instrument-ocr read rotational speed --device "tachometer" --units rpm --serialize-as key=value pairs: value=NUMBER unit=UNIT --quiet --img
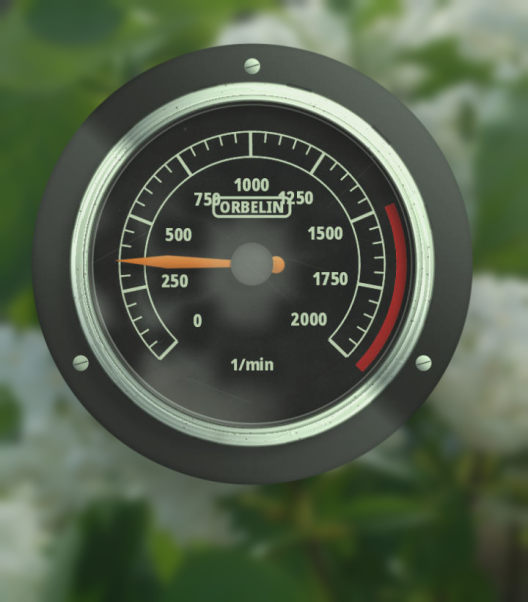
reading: value=350 unit=rpm
